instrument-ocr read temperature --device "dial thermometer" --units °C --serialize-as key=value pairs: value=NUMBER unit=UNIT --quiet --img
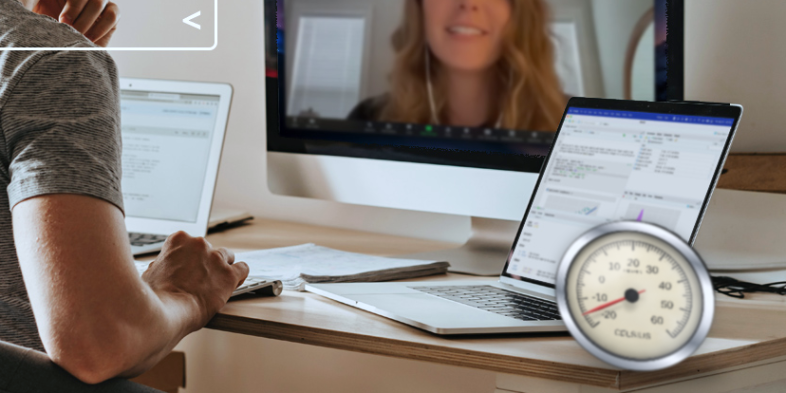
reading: value=-15 unit=°C
